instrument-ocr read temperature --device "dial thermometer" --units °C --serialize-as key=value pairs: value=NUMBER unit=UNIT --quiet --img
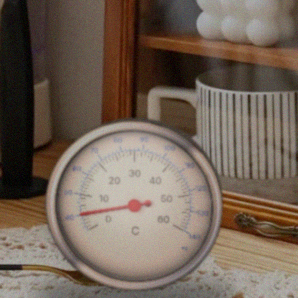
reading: value=5 unit=°C
